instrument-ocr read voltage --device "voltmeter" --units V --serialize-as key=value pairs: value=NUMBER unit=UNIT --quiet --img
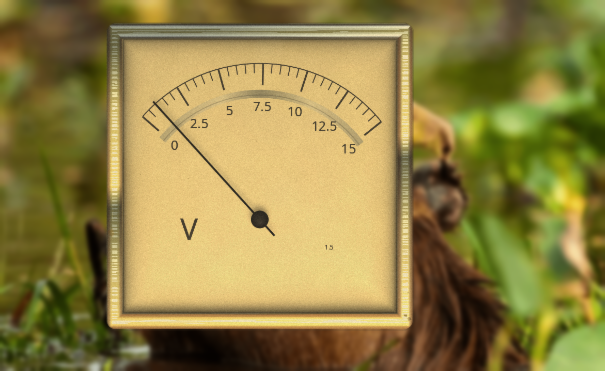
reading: value=1 unit=V
